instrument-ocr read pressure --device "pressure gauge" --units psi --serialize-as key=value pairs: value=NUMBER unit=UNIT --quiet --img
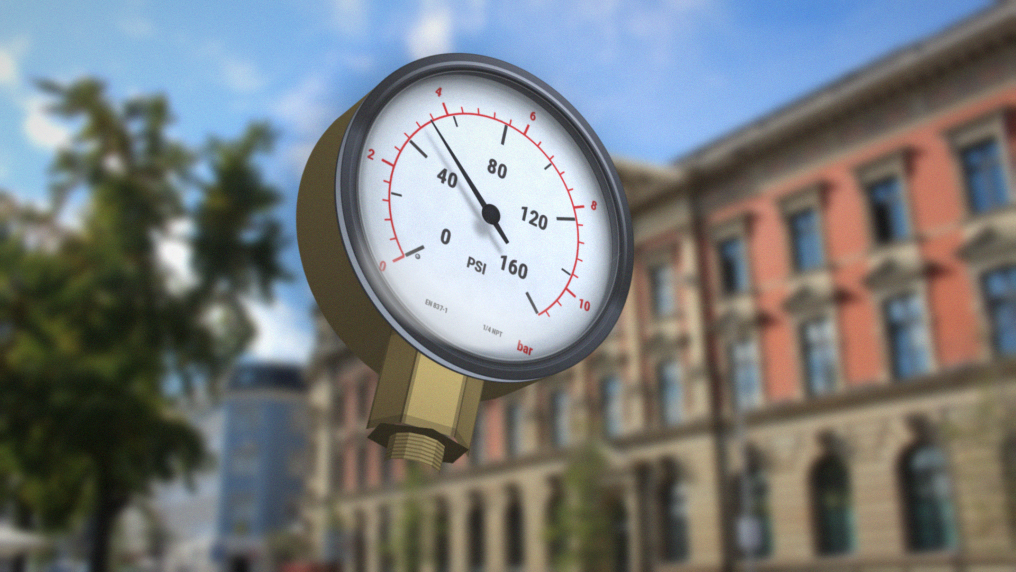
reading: value=50 unit=psi
